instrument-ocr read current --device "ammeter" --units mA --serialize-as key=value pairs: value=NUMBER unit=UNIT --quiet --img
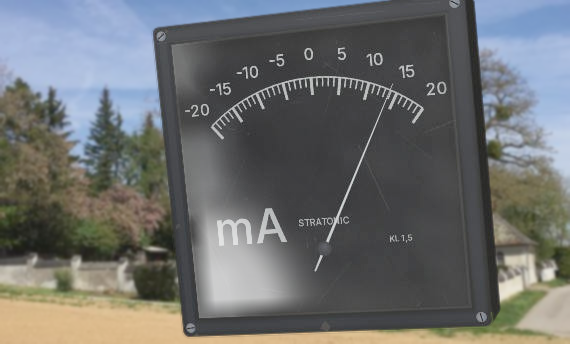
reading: value=14 unit=mA
